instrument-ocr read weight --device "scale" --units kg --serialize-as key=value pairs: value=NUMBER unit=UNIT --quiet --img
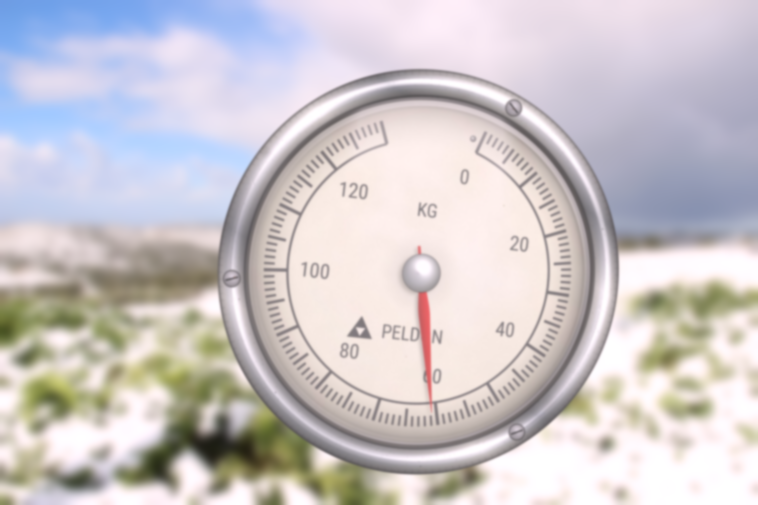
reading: value=61 unit=kg
